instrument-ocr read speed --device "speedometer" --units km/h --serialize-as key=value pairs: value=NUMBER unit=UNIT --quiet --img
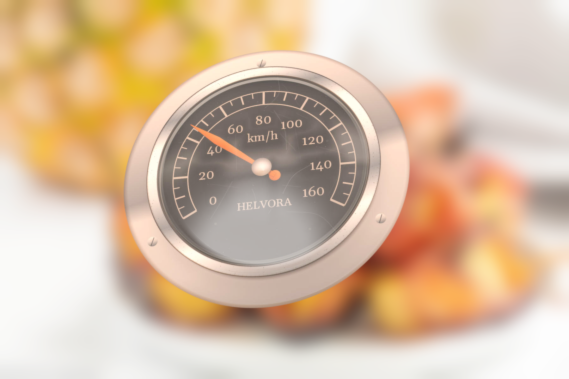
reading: value=45 unit=km/h
